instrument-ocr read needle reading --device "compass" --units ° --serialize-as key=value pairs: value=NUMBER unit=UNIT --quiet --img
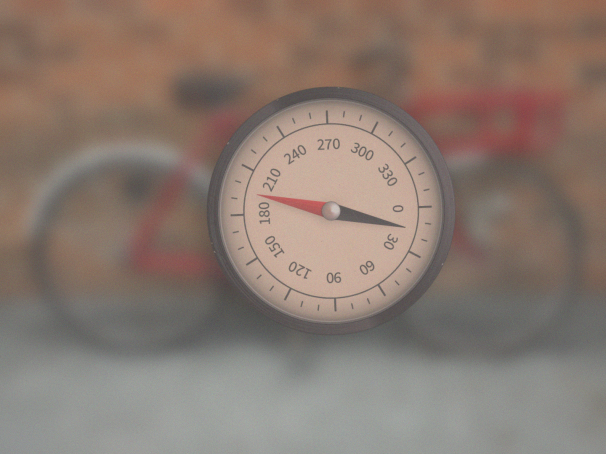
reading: value=195 unit=°
